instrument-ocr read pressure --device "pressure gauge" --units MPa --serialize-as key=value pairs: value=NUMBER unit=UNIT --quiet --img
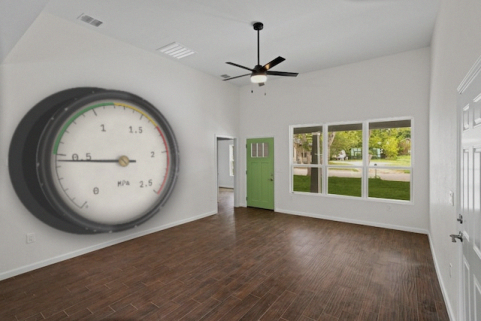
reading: value=0.45 unit=MPa
